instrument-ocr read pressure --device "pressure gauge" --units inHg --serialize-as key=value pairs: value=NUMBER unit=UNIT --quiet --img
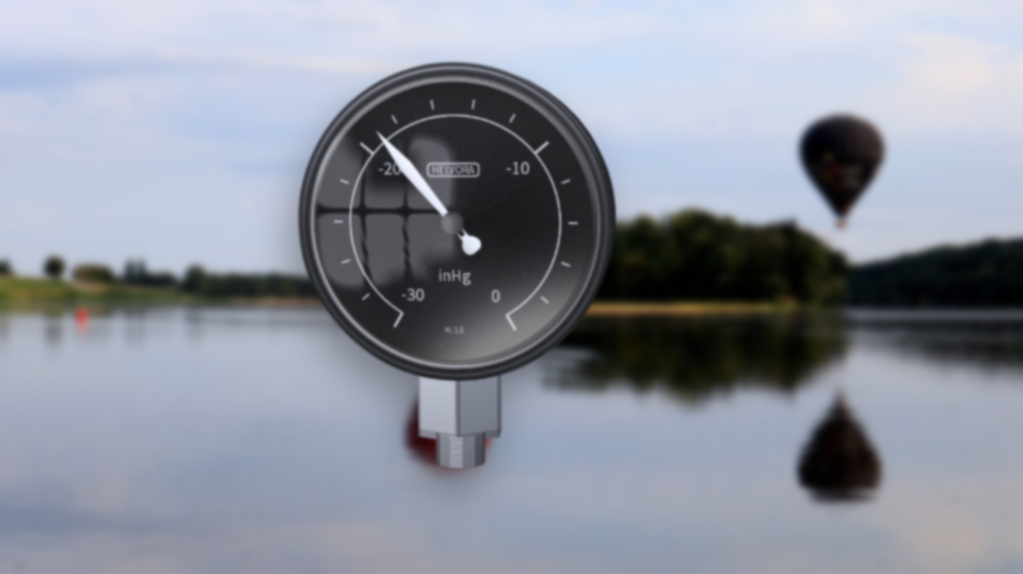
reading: value=-19 unit=inHg
